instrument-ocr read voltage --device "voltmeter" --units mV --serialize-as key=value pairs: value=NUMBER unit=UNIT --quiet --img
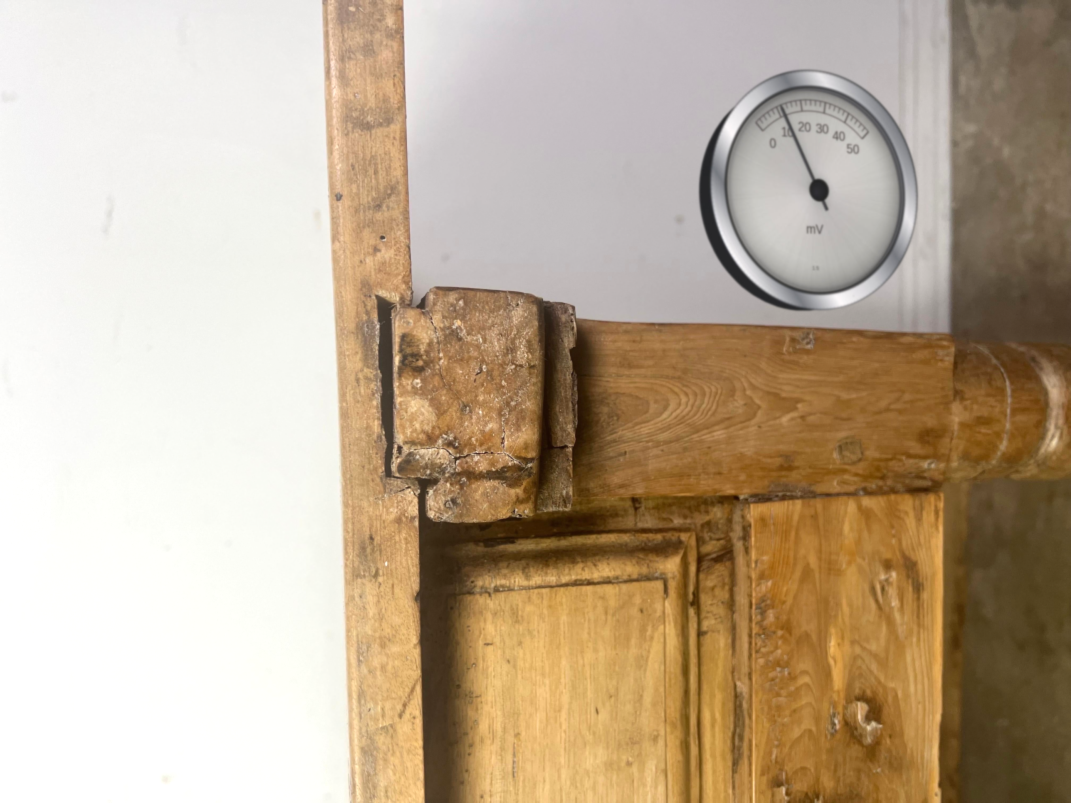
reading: value=10 unit=mV
